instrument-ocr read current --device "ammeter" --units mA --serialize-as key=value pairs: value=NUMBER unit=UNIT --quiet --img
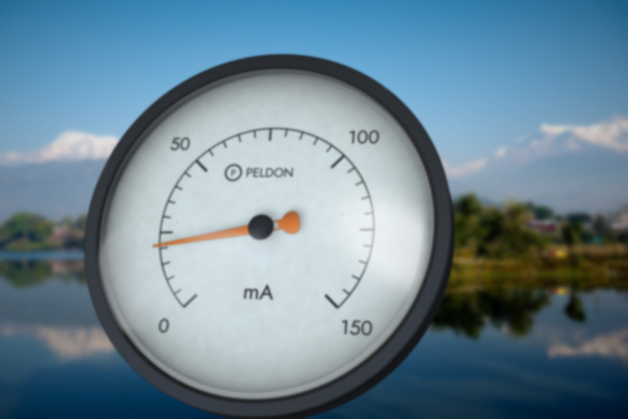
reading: value=20 unit=mA
